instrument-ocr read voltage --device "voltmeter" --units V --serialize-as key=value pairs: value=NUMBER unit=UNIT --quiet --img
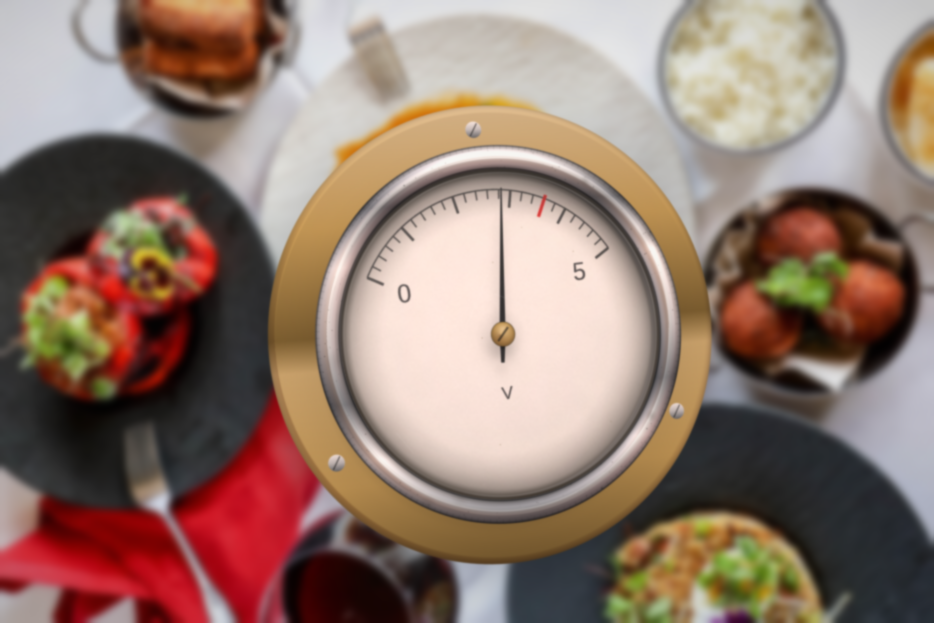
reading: value=2.8 unit=V
